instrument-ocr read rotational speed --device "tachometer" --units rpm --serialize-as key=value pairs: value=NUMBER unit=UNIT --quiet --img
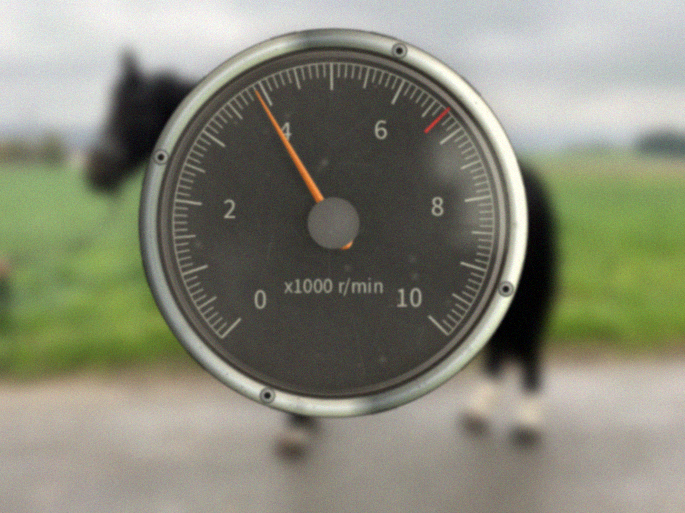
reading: value=3900 unit=rpm
